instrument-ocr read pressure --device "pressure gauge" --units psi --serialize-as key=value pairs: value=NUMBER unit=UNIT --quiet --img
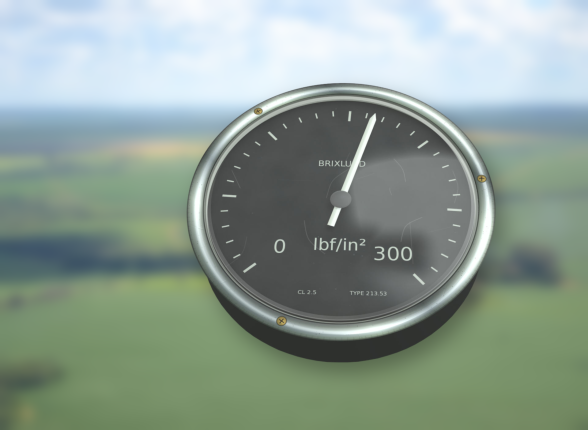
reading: value=165 unit=psi
